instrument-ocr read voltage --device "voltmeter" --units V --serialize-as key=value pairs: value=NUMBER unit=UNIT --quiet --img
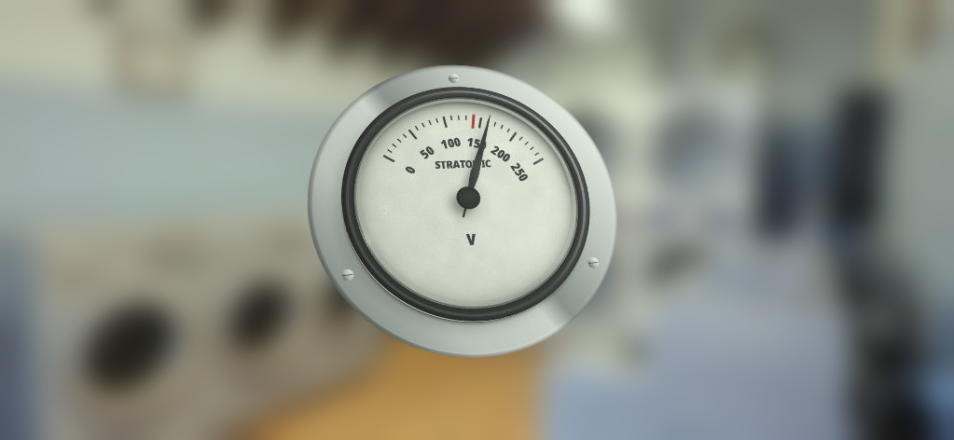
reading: value=160 unit=V
